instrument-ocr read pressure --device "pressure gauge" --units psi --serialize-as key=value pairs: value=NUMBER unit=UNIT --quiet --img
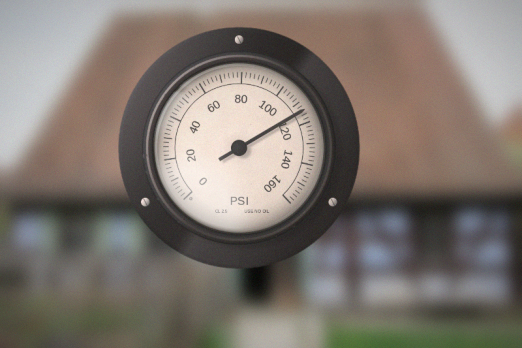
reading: value=114 unit=psi
